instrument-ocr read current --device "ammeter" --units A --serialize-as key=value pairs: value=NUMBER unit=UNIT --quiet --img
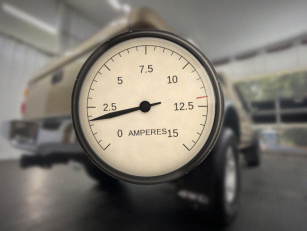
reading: value=1.75 unit=A
